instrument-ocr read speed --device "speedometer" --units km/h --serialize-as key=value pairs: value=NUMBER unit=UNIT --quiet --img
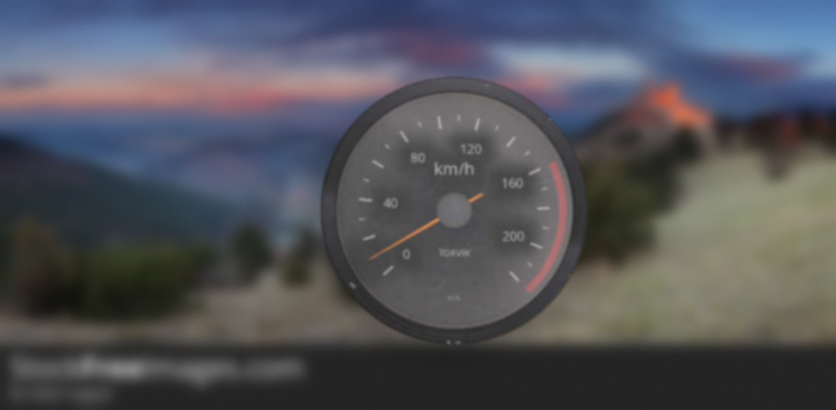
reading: value=10 unit=km/h
